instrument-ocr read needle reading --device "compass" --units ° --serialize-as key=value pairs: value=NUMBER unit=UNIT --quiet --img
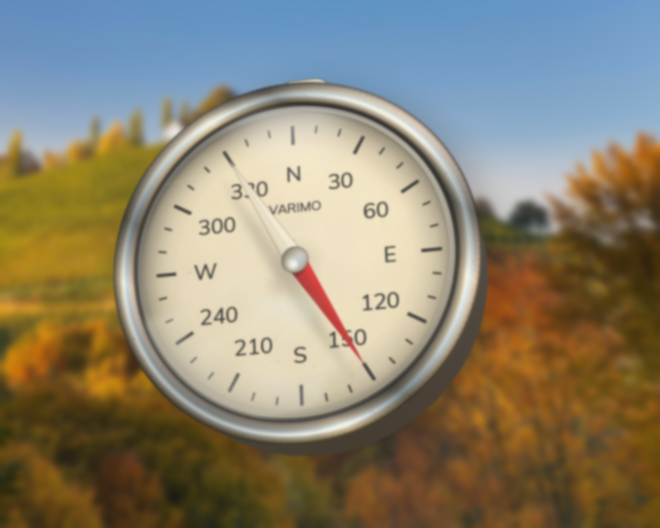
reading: value=150 unit=°
